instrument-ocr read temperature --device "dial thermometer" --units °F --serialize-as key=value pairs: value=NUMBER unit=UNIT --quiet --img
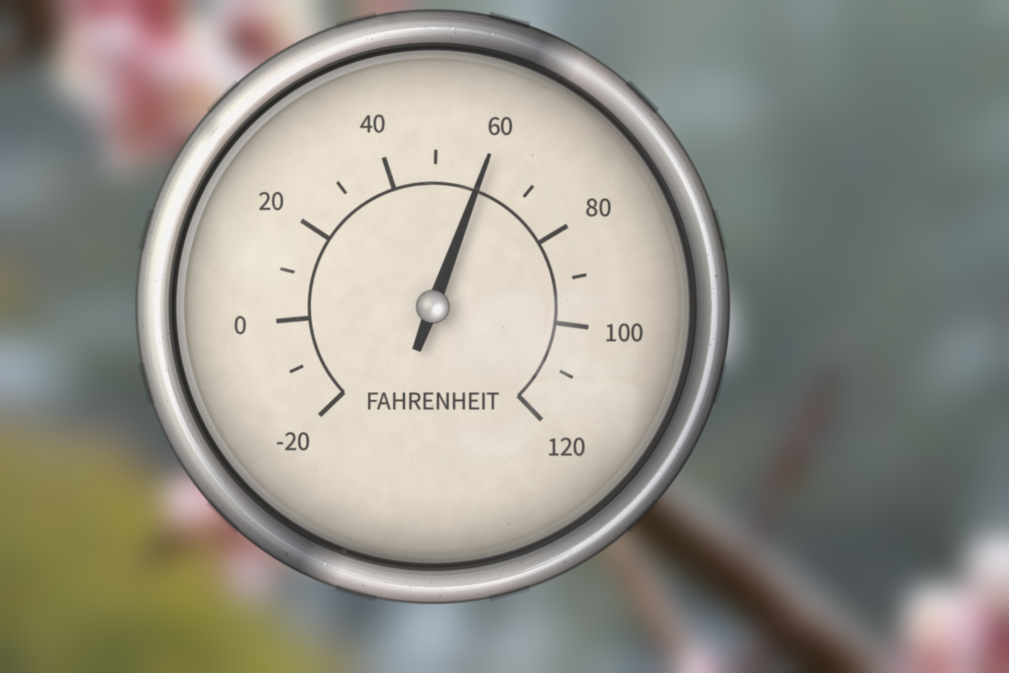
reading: value=60 unit=°F
